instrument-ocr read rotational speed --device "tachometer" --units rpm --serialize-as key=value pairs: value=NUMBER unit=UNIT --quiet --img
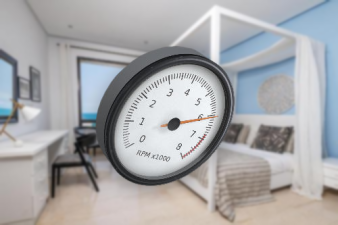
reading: value=6000 unit=rpm
